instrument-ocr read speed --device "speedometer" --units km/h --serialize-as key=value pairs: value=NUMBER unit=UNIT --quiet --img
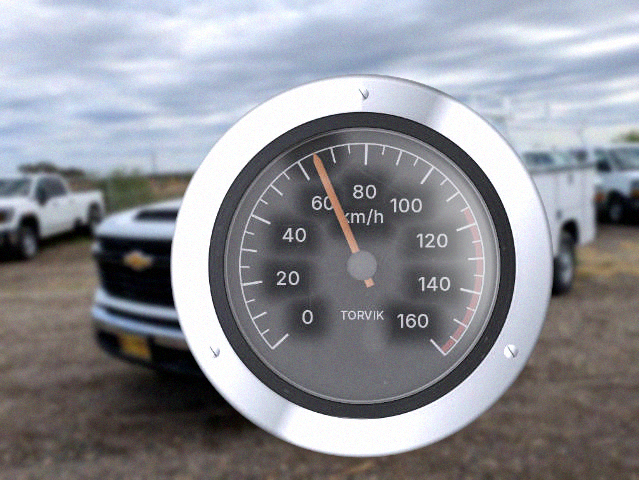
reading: value=65 unit=km/h
